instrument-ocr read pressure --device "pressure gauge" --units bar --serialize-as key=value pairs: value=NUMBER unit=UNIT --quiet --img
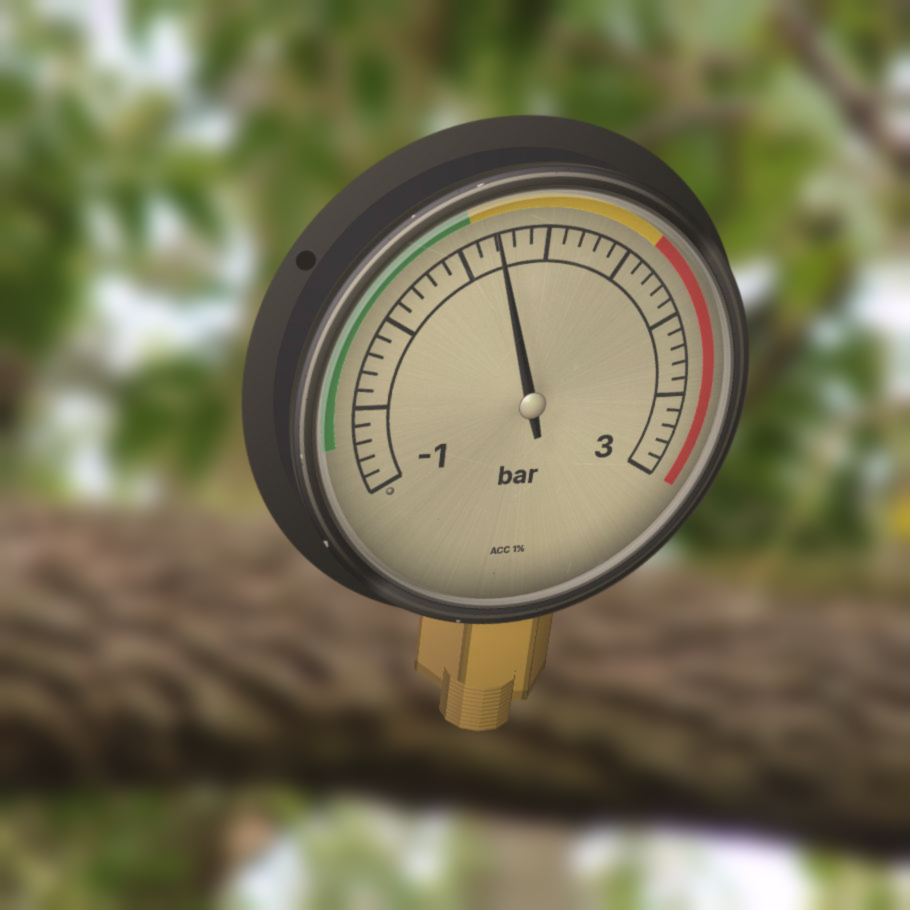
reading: value=0.7 unit=bar
